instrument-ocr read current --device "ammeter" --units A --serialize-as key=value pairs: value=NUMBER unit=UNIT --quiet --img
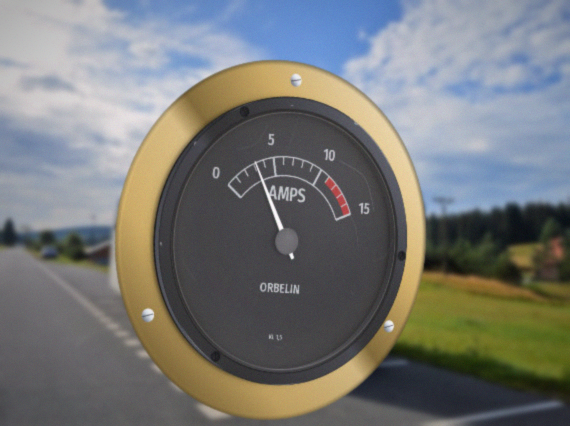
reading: value=3 unit=A
